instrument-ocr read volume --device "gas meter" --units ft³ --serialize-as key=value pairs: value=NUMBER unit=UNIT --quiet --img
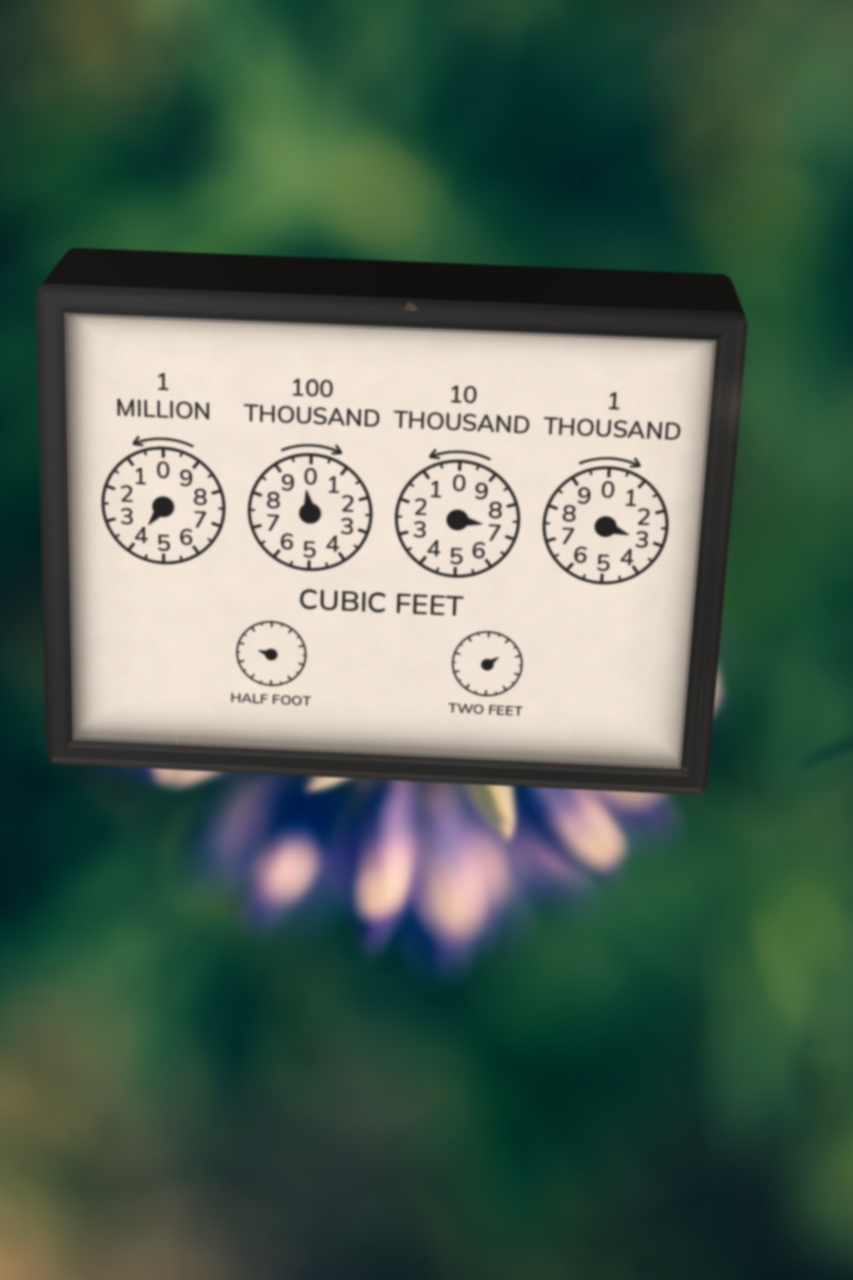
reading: value=397300 unit=ft³
